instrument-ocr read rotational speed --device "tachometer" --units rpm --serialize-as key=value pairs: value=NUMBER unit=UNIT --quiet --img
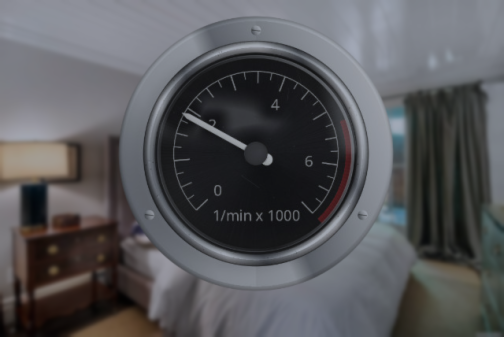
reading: value=1875 unit=rpm
